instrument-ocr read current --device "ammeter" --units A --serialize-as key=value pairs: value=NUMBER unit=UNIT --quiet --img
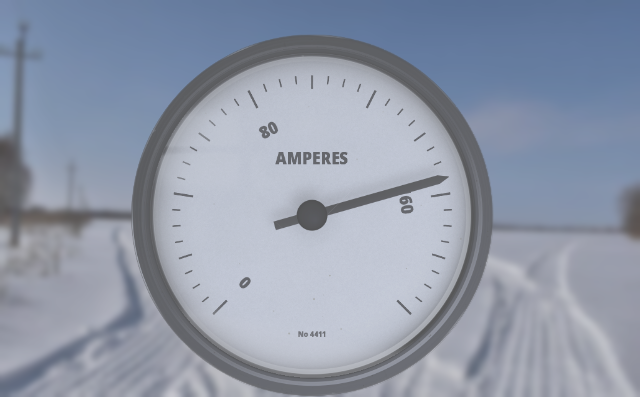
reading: value=155 unit=A
